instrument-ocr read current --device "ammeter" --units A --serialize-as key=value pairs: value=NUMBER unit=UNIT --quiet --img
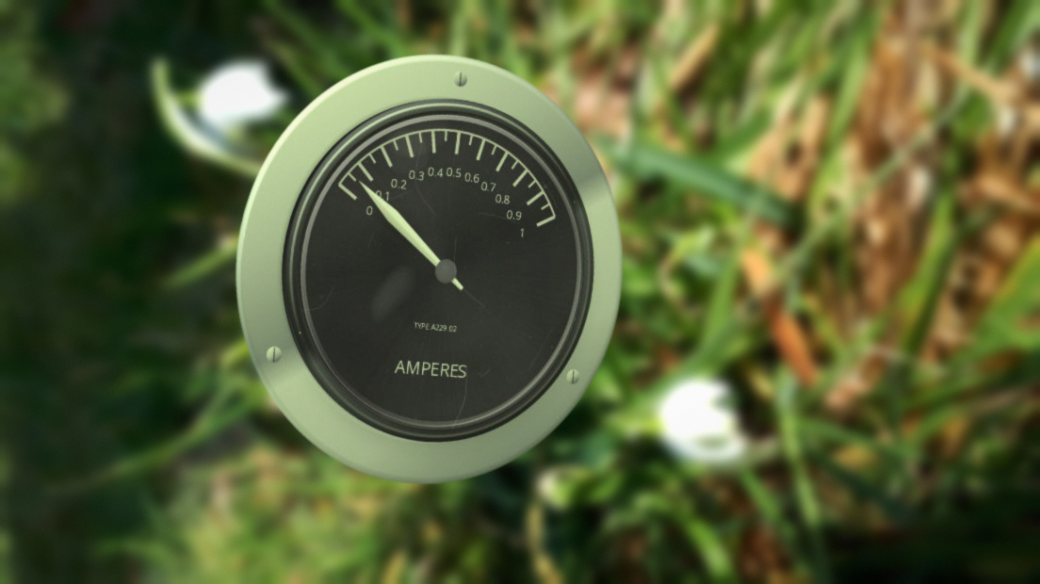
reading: value=0.05 unit=A
